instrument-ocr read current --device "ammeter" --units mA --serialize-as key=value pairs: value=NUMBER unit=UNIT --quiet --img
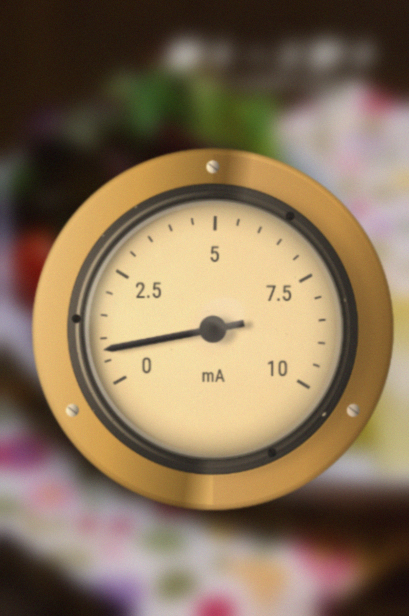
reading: value=0.75 unit=mA
